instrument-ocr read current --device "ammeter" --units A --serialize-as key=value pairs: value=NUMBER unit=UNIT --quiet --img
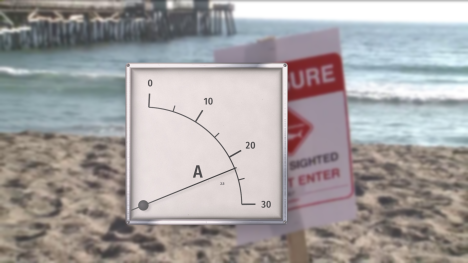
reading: value=22.5 unit=A
